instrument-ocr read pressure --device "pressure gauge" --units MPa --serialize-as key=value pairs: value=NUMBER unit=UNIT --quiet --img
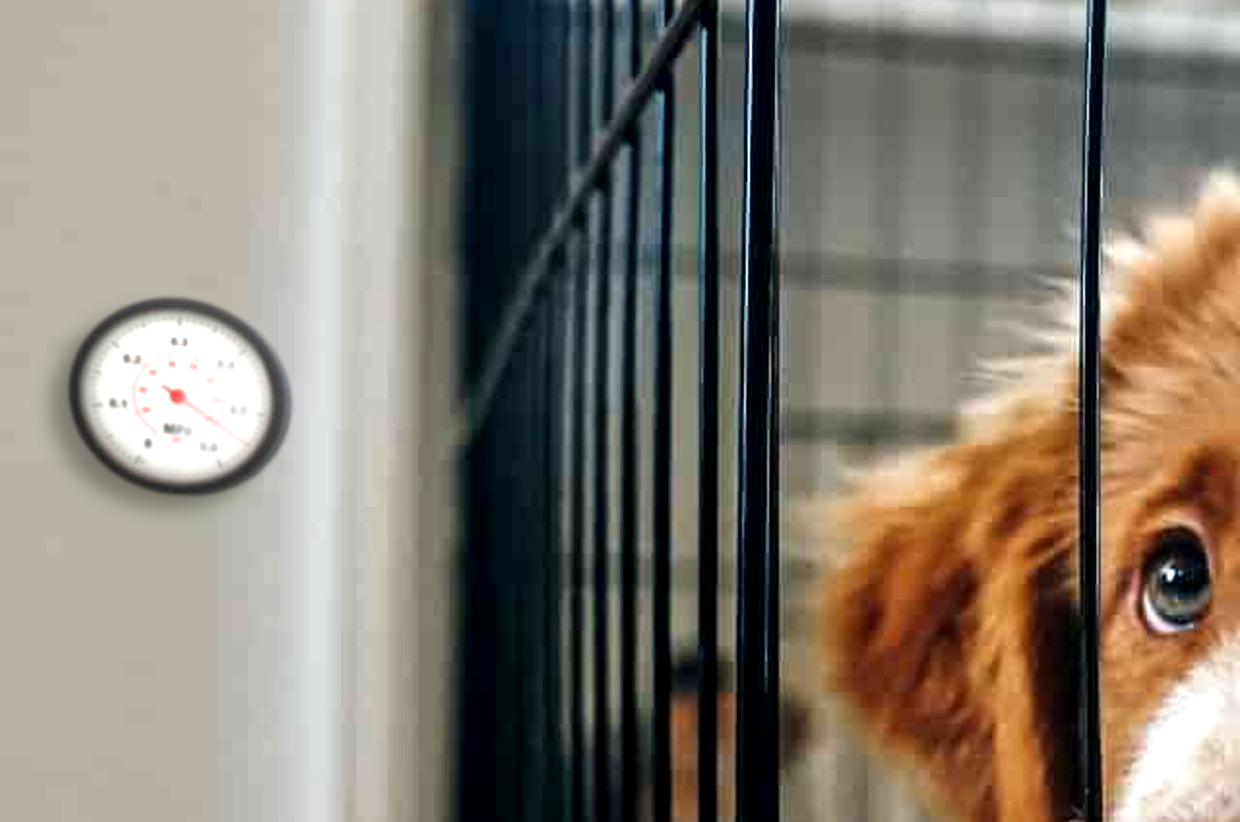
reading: value=0.55 unit=MPa
